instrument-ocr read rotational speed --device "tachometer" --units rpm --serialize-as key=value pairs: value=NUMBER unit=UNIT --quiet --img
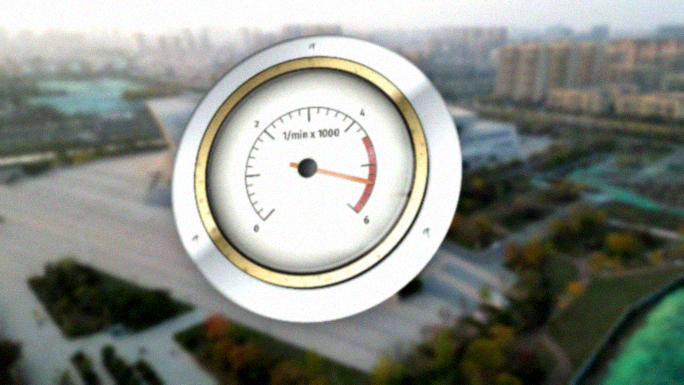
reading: value=5400 unit=rpm
